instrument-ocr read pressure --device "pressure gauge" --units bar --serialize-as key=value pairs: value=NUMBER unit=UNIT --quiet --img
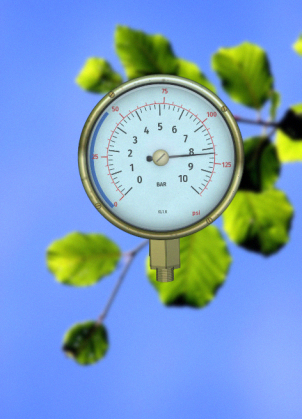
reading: value=8.2 unit=bar
